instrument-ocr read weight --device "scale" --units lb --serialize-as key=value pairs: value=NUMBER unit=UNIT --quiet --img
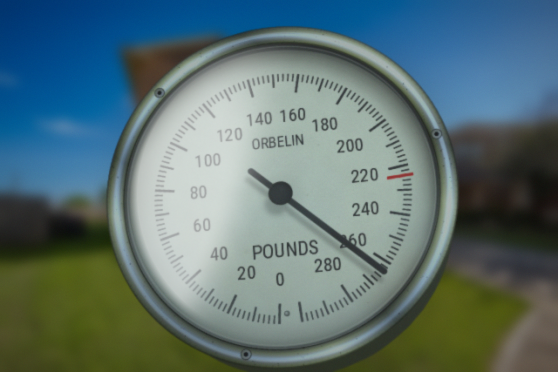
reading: value=264 unit=lb
